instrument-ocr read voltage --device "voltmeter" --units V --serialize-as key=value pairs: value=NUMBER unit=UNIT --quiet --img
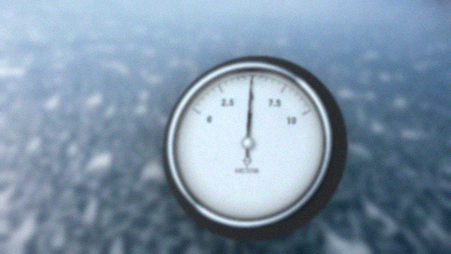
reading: value=5 unit=V
